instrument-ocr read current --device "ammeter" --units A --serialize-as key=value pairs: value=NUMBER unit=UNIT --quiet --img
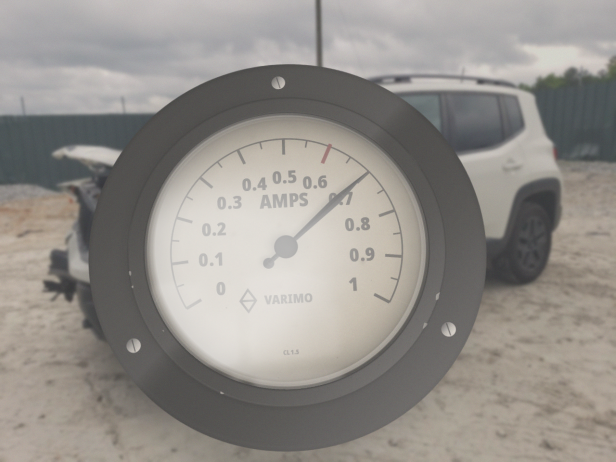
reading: value=0.7 unit=A
